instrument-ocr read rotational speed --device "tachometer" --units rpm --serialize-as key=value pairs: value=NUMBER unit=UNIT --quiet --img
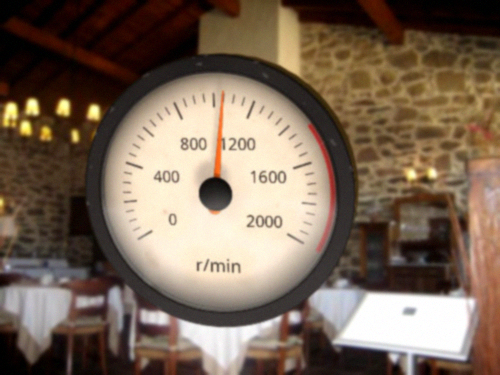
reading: value=1050 unit=rpm
